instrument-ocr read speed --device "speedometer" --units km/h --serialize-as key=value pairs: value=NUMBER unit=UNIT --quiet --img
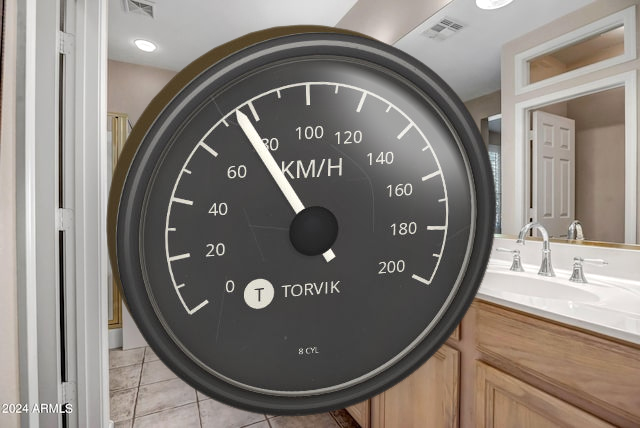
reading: value=75 unit=km/h
